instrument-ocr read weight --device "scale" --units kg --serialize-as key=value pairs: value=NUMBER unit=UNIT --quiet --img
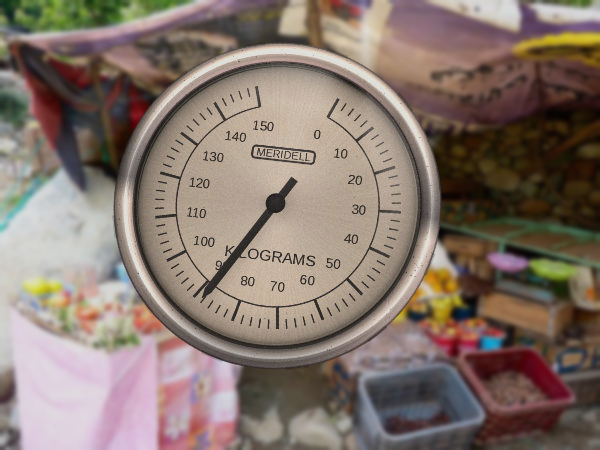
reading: value=88 unit=kg
